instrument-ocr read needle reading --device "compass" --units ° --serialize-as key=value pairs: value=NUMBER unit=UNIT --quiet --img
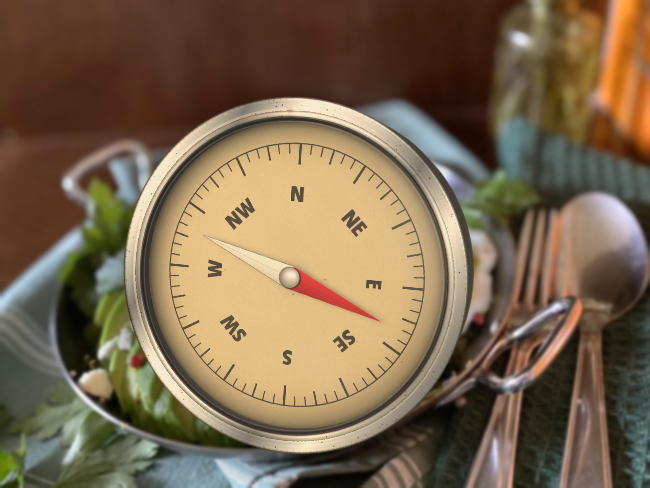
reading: value=110 unit=°
